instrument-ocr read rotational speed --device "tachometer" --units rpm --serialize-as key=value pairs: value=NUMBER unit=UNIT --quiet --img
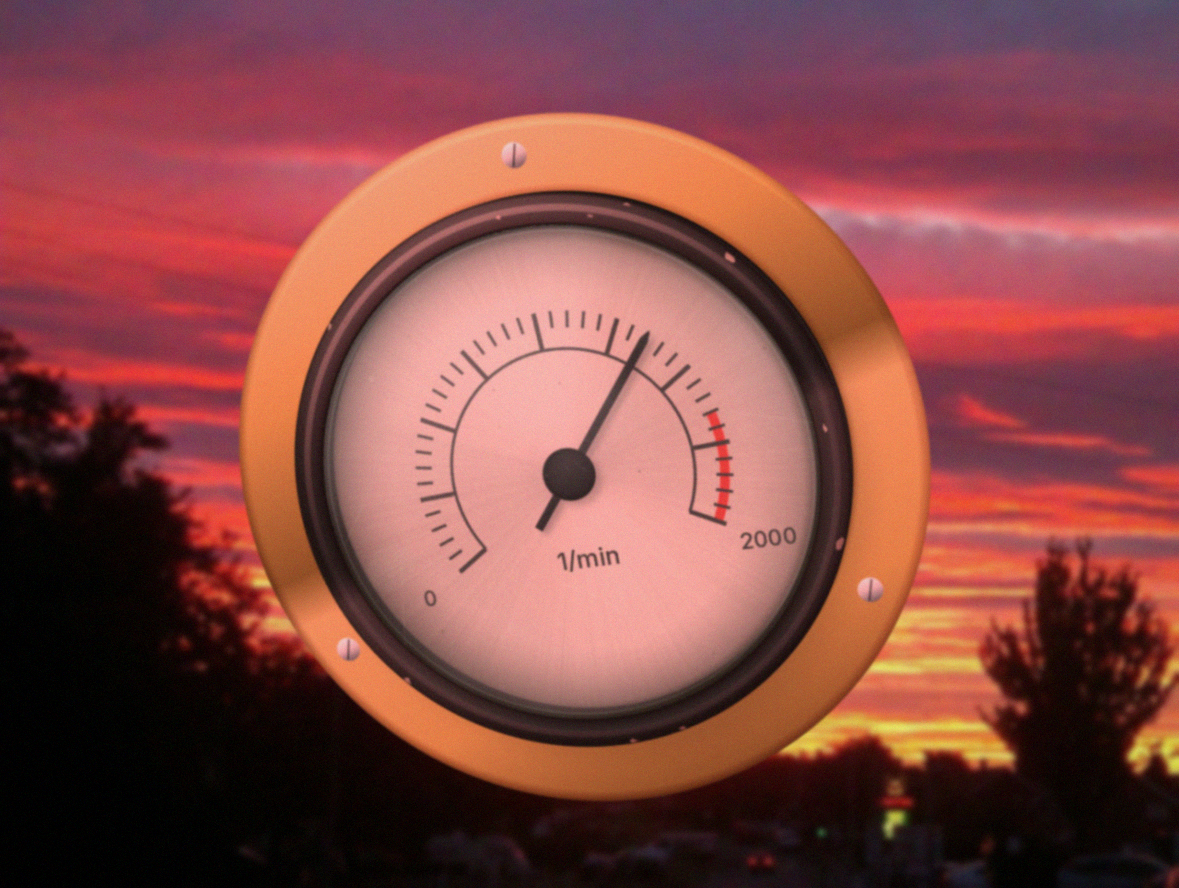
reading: value=1350 unit=rpm
